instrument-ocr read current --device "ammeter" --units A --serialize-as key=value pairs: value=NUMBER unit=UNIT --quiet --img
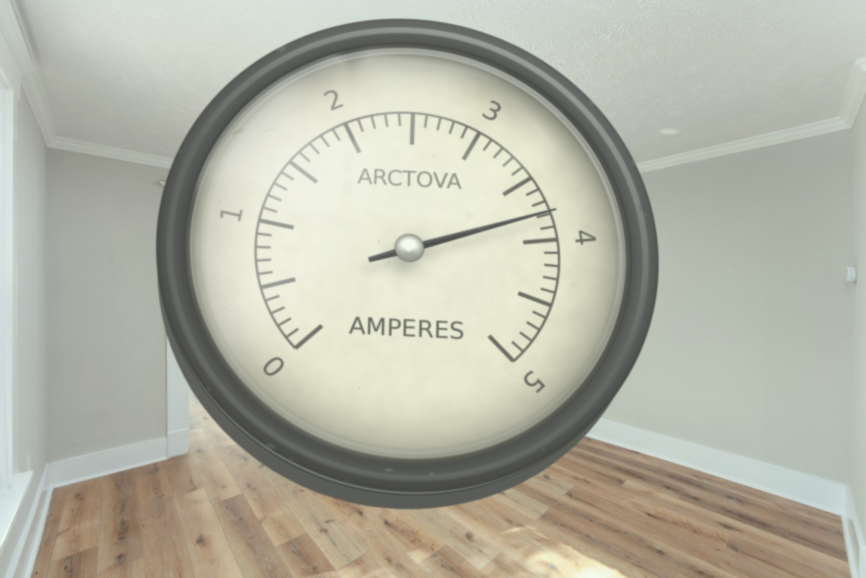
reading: value=3.8 unit=A
